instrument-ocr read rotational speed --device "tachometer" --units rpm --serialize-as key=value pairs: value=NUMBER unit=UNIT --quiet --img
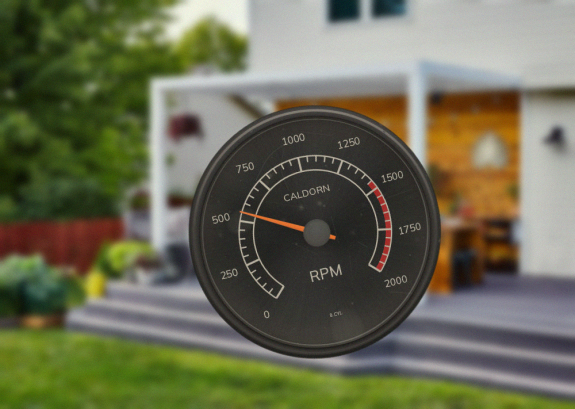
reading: value=550 unit=rpm
